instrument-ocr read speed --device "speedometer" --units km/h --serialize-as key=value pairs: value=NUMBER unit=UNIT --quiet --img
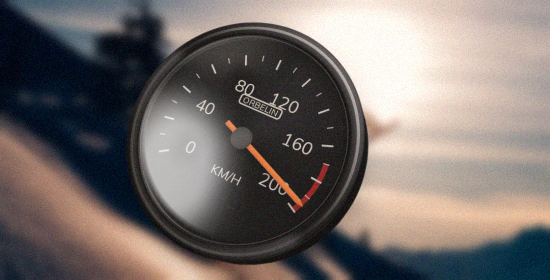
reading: value=195 unit=km/h
